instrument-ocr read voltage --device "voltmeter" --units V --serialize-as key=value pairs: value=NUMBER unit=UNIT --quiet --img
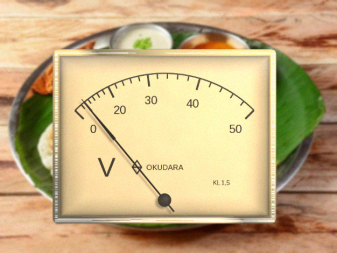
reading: value=10 unit=V
